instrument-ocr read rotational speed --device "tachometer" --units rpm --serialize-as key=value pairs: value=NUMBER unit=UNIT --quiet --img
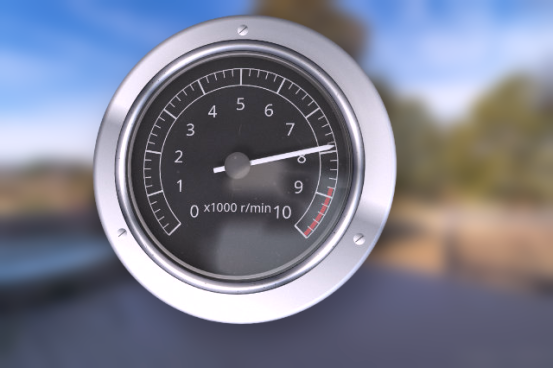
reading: value=7900 unit=rpm
